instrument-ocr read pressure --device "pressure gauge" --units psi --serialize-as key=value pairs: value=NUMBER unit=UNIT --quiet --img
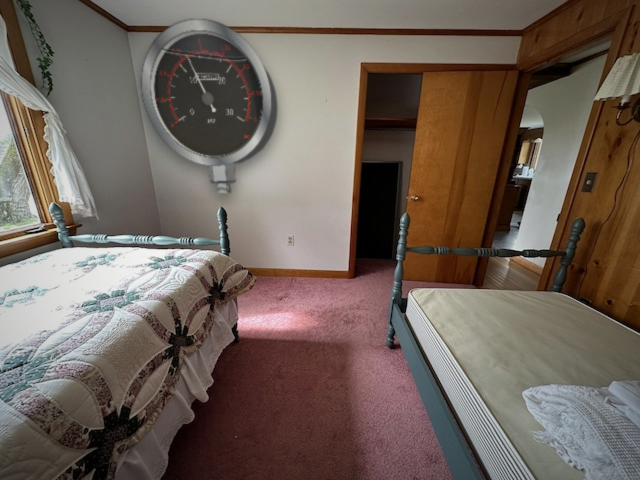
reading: value=12 unit=psi
